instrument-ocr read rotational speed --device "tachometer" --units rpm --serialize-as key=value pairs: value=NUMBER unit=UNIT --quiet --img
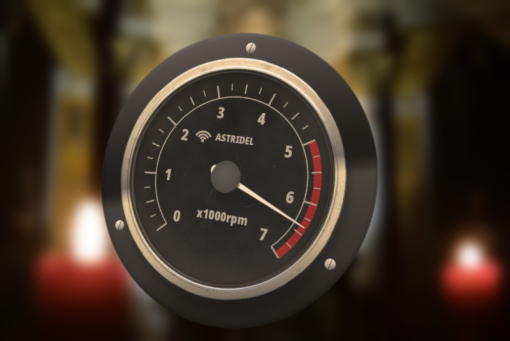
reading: value=6375 unit=rpm
